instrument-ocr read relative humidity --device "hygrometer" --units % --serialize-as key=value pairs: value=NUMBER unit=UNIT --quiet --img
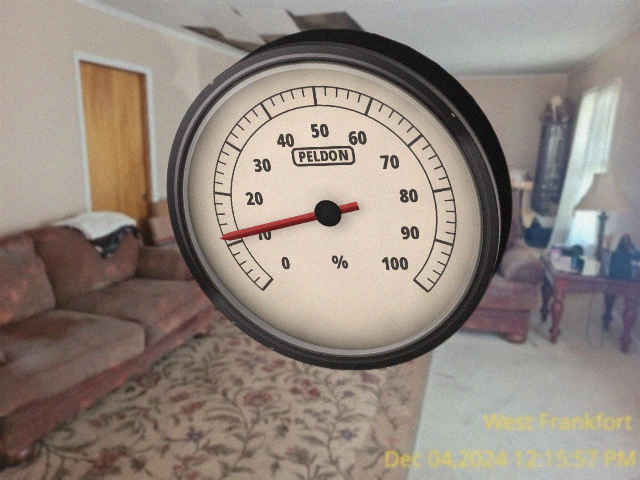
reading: value=12 unit=%
